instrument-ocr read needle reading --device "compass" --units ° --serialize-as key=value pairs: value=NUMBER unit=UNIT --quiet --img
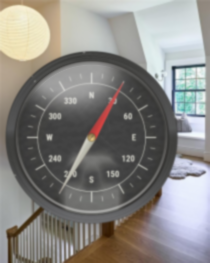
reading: value=30 unit=°
